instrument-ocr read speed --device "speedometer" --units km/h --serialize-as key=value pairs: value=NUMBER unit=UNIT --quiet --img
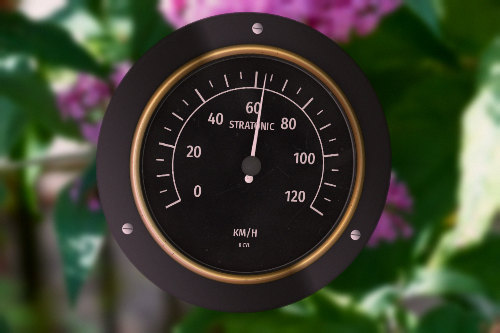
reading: value=62.5 unit=km/h
